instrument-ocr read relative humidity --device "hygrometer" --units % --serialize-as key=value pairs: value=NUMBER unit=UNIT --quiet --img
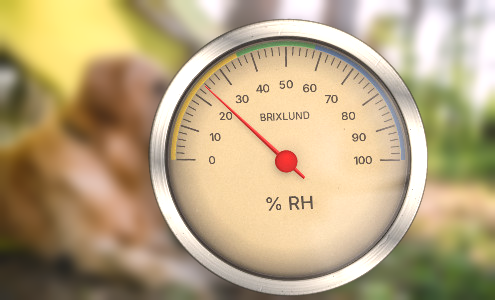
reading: value=24 unit=%
